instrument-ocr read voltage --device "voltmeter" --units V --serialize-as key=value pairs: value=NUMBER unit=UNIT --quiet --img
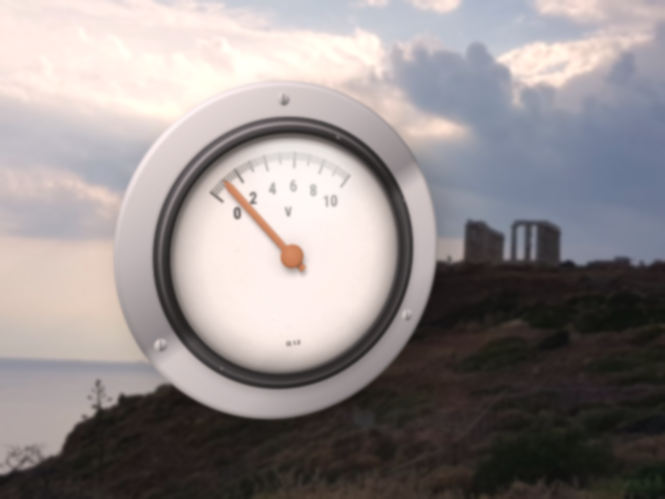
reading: value=1 unit=V
